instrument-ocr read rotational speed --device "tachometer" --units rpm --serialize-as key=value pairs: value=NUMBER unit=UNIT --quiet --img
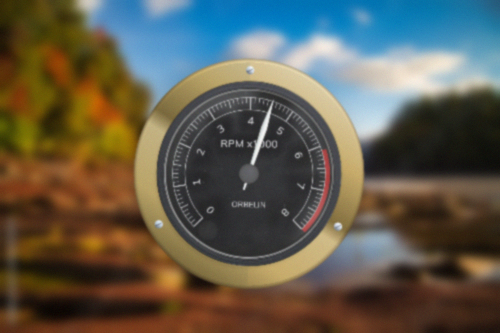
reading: value=4500 unit=rpm
